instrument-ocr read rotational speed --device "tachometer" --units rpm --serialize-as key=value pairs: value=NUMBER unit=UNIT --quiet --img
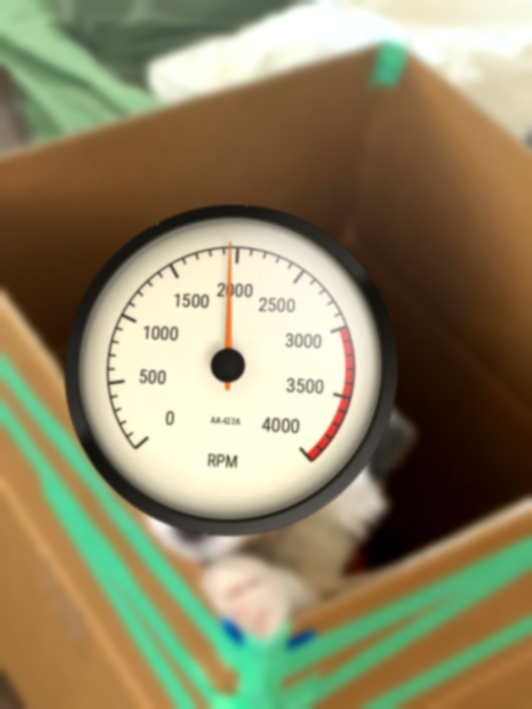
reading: value=1950 unit=rpm
